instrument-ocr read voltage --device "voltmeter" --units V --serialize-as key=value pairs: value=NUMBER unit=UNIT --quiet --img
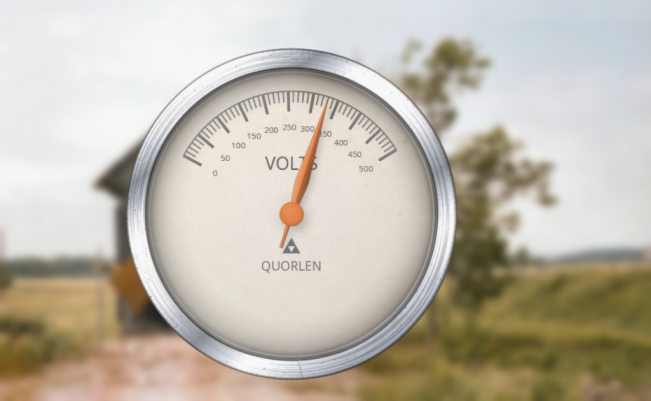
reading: value=330 unit=V
